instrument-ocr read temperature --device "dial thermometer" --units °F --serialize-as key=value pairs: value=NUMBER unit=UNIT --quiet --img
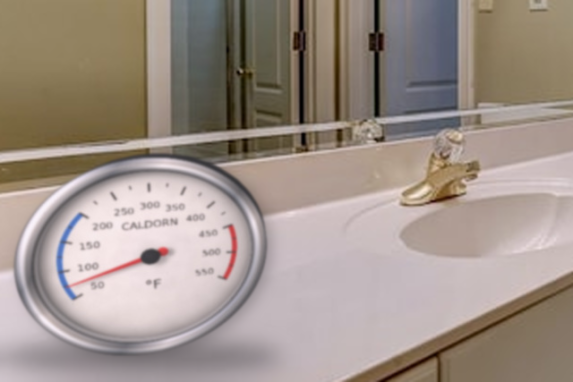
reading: value=75 unit=°F
